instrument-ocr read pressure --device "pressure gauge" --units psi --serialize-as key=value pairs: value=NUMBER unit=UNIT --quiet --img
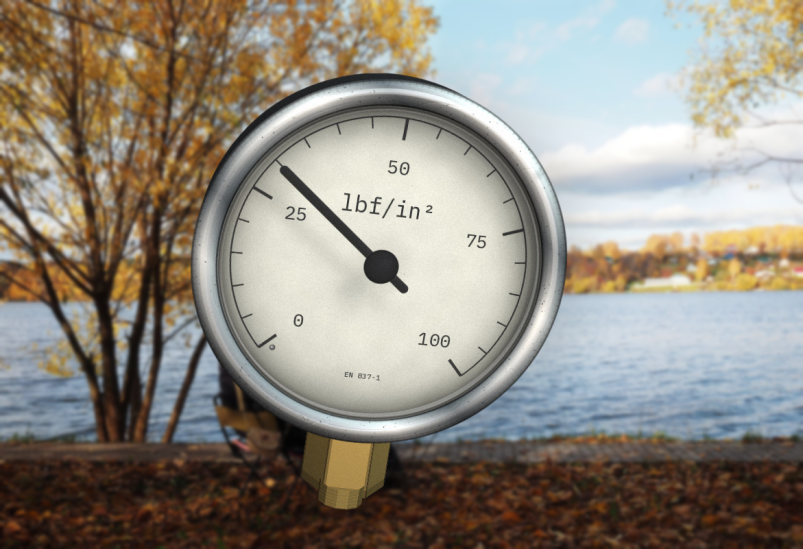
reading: value=30 unit=psi
